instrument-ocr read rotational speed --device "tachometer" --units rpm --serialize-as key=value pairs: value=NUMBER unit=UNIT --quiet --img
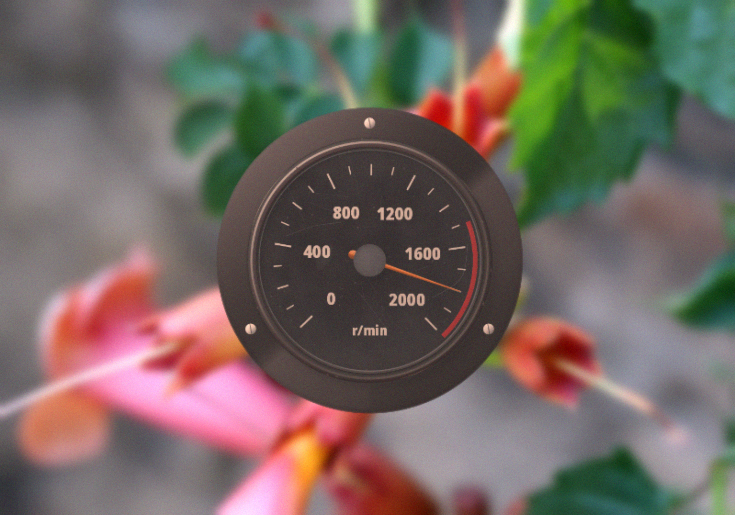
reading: value=1800 unit=rpm
